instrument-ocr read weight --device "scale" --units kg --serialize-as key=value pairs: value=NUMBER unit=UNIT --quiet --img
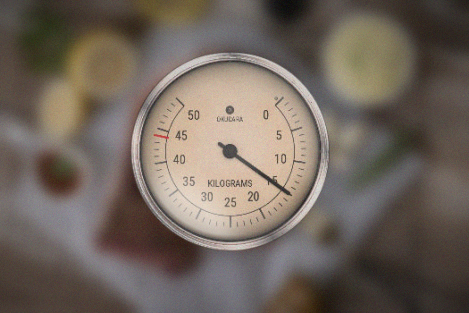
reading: value=15 unit=kg
